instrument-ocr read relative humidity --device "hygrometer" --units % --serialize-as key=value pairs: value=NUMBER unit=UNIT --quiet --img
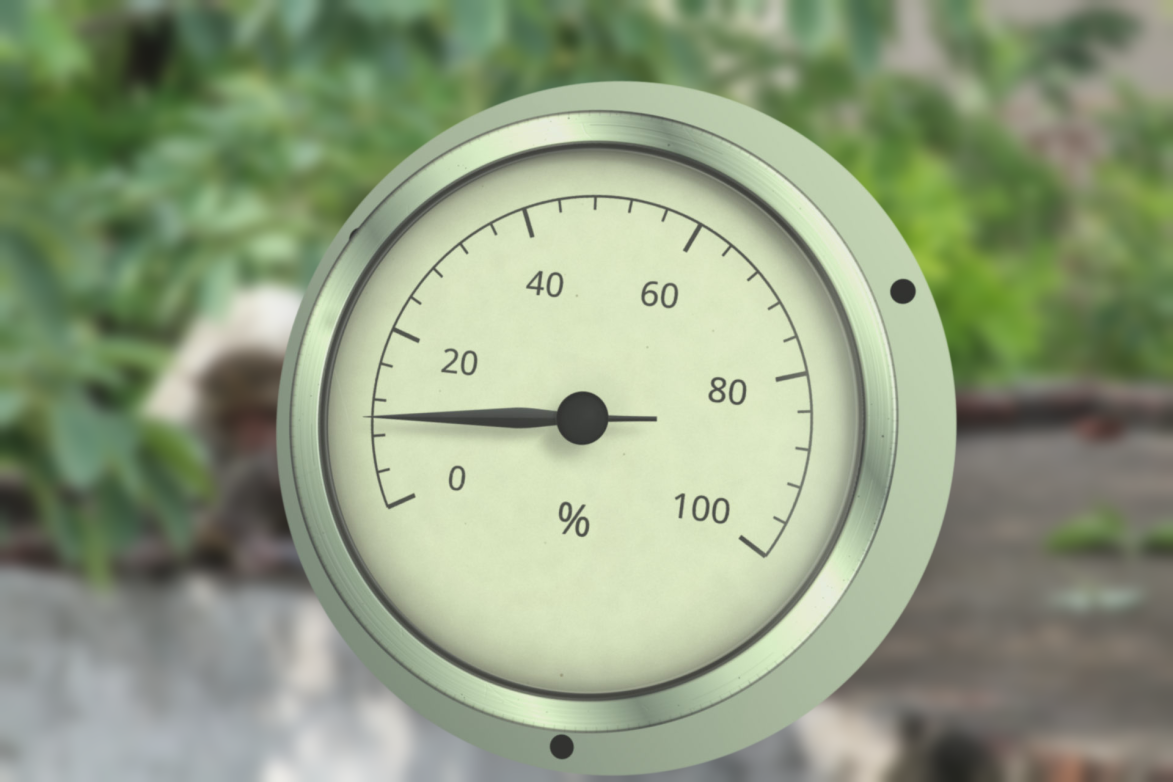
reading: value=10 unit=%
